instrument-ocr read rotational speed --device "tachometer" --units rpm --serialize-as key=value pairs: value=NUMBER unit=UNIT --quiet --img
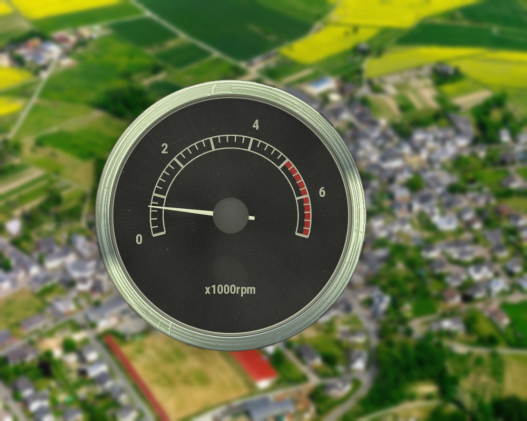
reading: value=700 unit=rpm
